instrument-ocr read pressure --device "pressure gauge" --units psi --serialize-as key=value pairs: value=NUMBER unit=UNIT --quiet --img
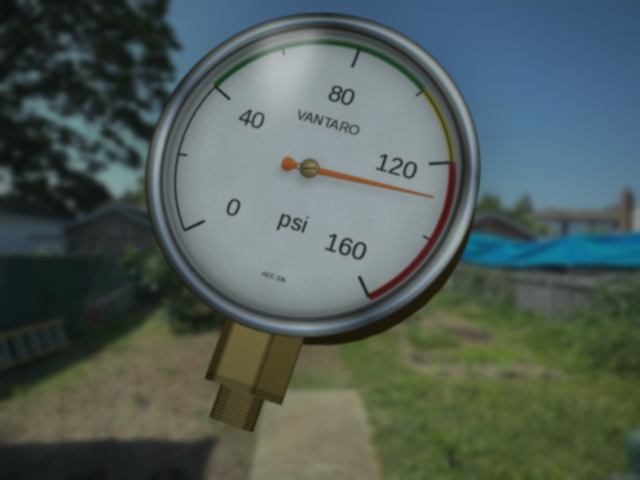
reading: value=130 unit=psi
